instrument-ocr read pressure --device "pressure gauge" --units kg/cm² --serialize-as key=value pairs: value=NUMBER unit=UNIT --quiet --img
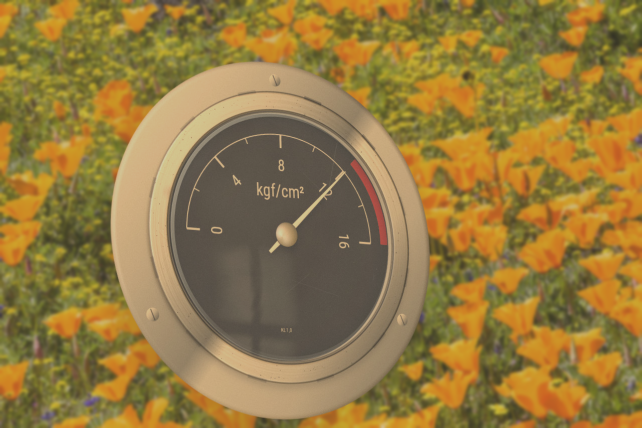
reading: value=12 unit=kg/cm²
